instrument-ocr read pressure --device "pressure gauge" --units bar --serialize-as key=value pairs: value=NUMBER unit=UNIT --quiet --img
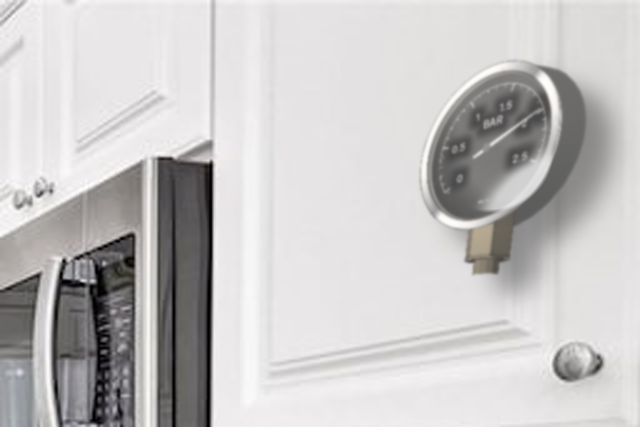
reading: value=2 unit=bar
